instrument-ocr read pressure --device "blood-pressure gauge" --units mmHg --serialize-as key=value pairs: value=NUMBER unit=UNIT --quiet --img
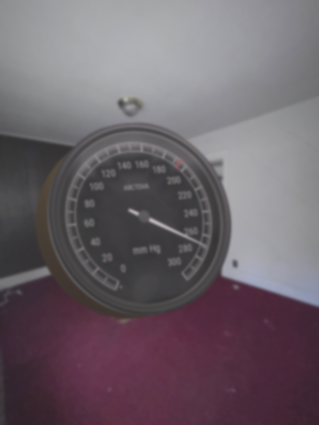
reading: value=270 unit=mmHg
